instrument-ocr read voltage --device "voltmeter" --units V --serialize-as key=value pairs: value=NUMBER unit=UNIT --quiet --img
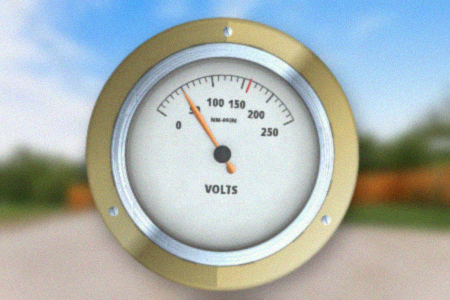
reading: value=50 unit=V
